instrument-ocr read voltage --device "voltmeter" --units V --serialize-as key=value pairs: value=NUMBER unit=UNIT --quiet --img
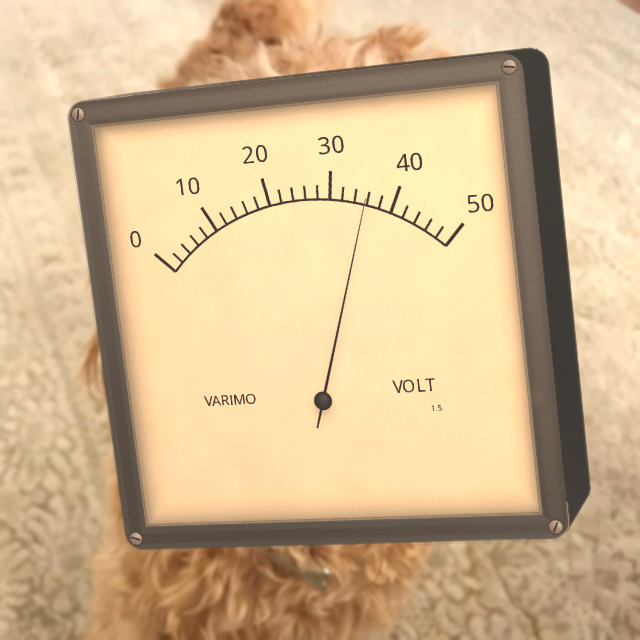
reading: value=36 unit=V
